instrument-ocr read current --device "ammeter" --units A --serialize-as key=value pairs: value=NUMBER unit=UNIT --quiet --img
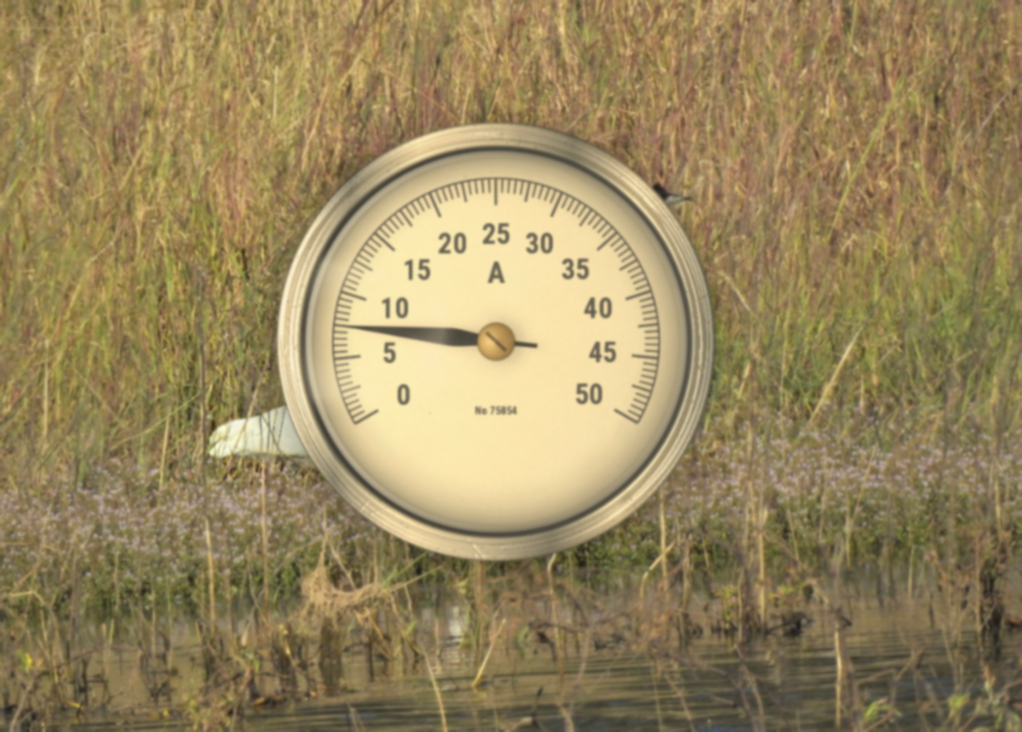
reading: value=7.5 unit=A
